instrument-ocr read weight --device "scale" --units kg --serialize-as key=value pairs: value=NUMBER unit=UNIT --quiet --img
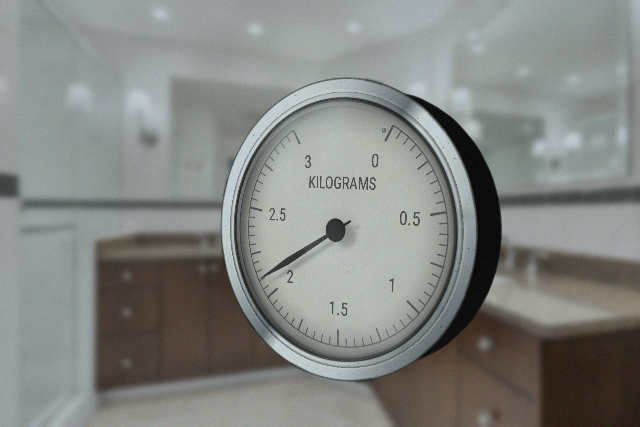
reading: value=2.1 unit=kg
